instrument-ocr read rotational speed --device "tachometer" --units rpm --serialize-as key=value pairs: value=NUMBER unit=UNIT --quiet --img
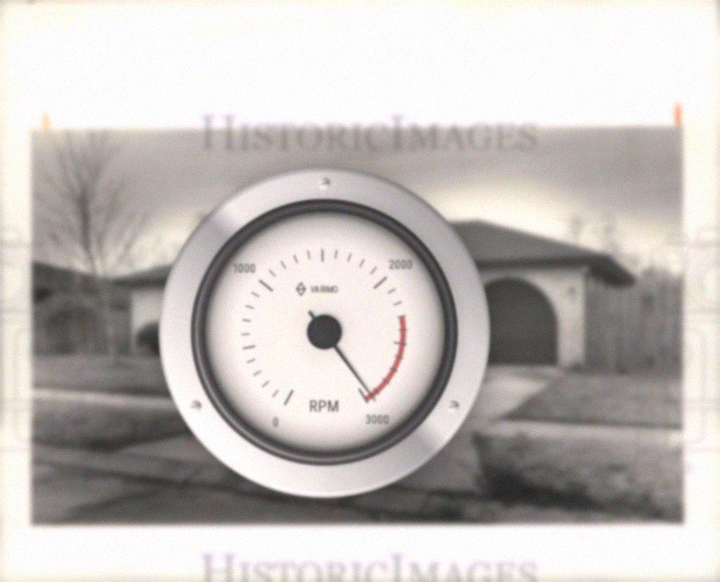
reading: value=2950 unit=rpm
